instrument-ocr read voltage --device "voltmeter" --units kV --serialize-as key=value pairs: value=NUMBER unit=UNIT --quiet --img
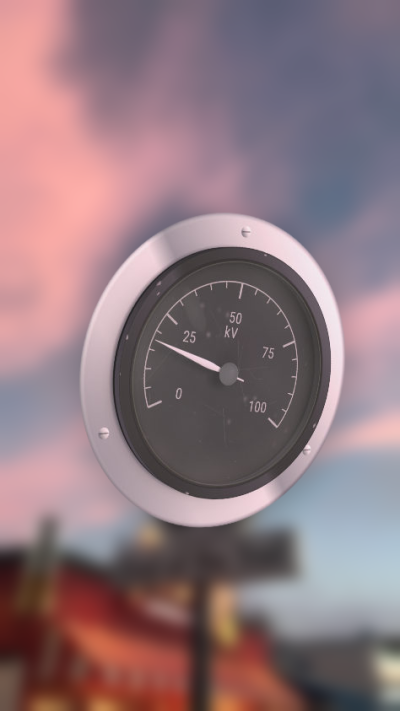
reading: value=17.5 unit=kV
